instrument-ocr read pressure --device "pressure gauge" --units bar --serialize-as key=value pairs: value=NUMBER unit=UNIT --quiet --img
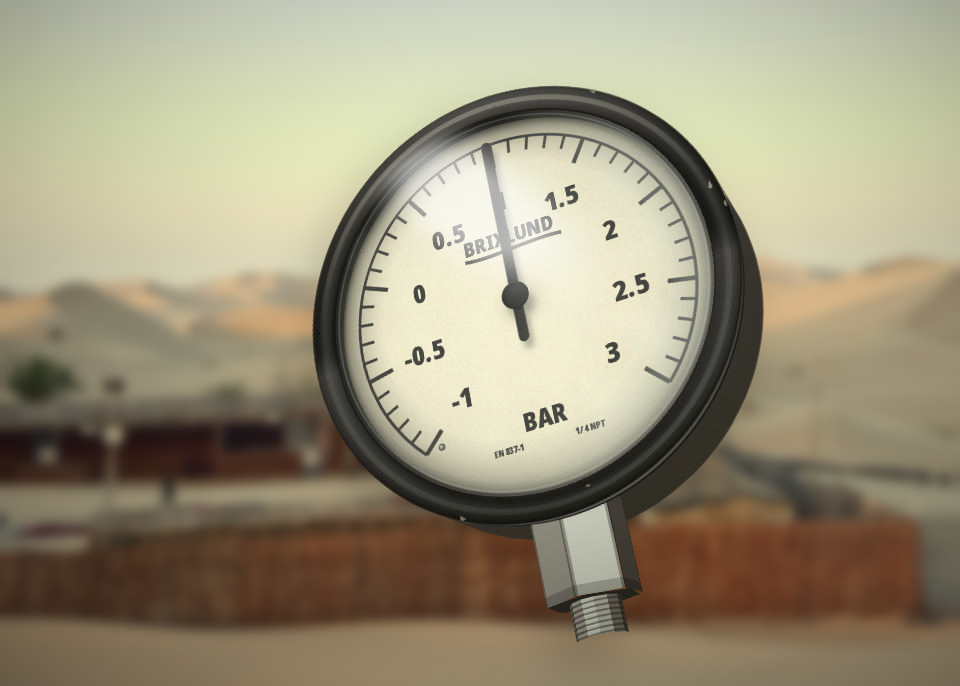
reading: value=1 unit=bar
